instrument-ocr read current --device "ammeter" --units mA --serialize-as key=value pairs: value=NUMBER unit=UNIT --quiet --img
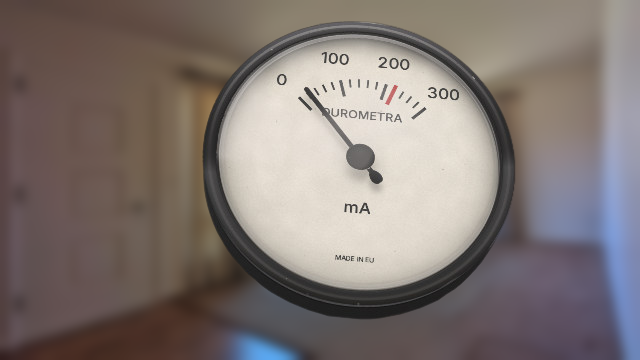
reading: value=20 unit=mA
